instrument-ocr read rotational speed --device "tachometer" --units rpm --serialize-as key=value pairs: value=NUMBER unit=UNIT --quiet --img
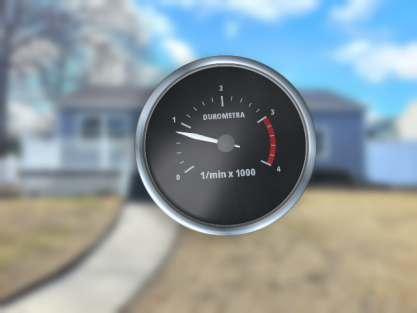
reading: value=800 unit=rpm
